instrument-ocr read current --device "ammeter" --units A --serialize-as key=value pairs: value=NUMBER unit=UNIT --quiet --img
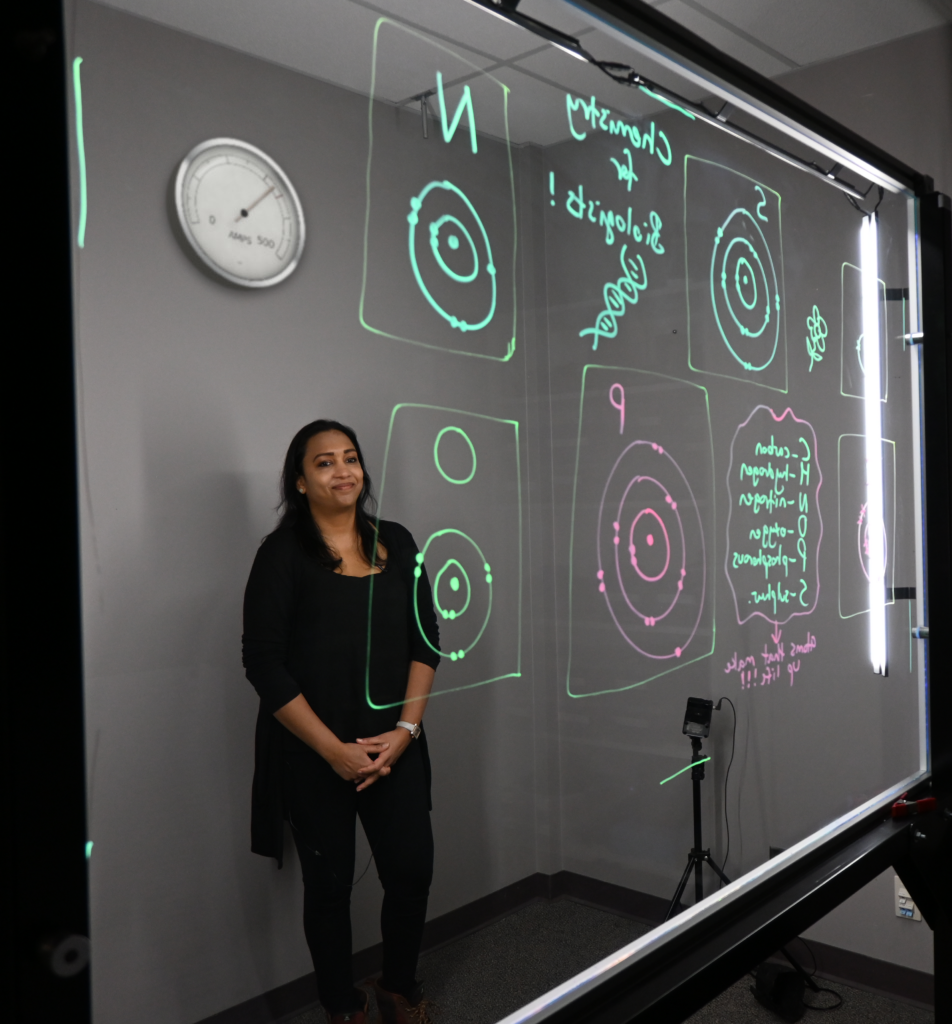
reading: value=325 unit=A
